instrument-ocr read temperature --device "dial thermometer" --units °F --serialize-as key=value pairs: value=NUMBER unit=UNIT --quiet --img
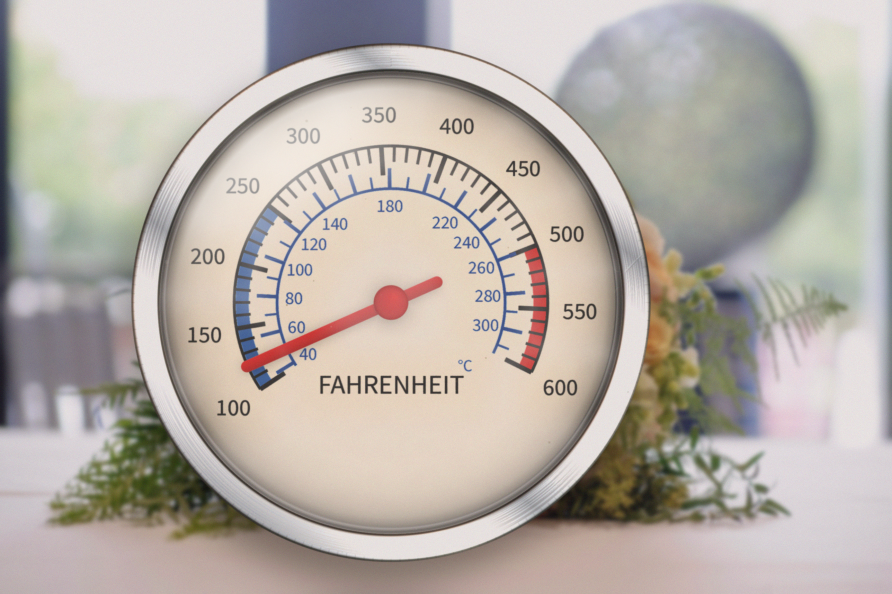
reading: value=120 unit=°F
